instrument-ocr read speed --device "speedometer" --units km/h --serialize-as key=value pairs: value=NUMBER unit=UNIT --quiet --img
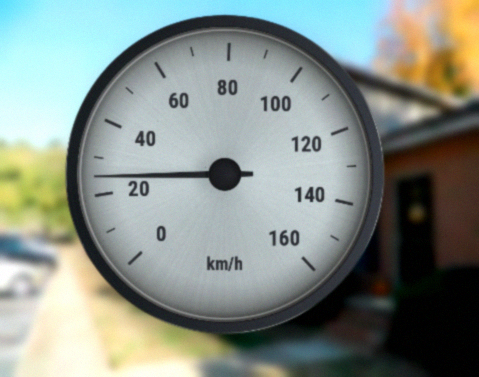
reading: value=25 unit=km/h
